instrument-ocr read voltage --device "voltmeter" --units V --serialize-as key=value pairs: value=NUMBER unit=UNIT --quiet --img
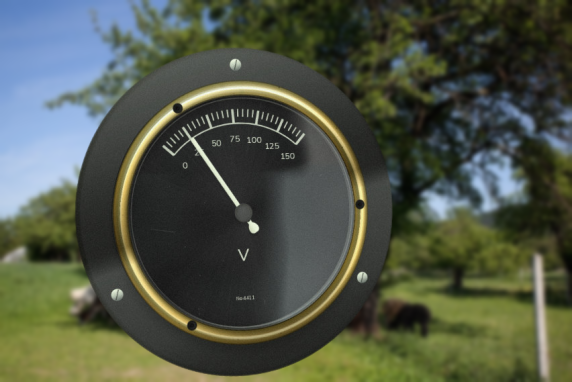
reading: value=25 unit=V
